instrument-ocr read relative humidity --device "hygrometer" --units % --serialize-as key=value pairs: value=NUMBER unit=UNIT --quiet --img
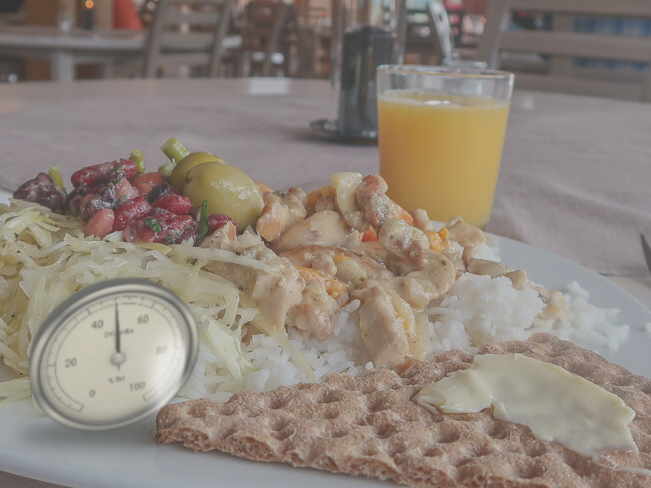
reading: value=48 unit=%
